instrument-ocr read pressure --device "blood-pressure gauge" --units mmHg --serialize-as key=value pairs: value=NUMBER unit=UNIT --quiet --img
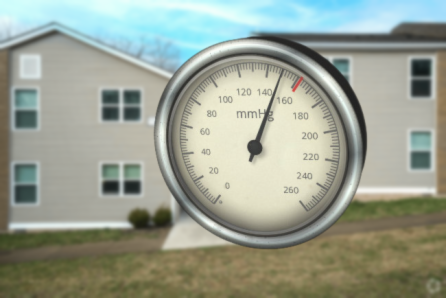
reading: value=150 unit=mmHg
